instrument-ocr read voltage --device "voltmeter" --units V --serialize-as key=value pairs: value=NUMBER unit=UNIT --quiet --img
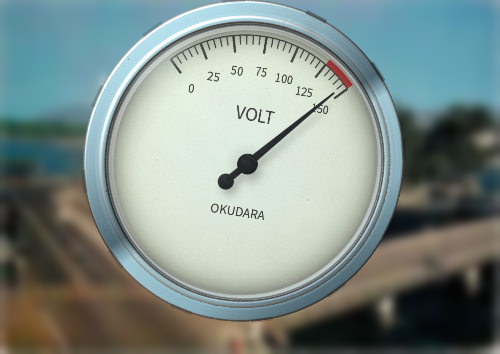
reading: value=145 unit=V
